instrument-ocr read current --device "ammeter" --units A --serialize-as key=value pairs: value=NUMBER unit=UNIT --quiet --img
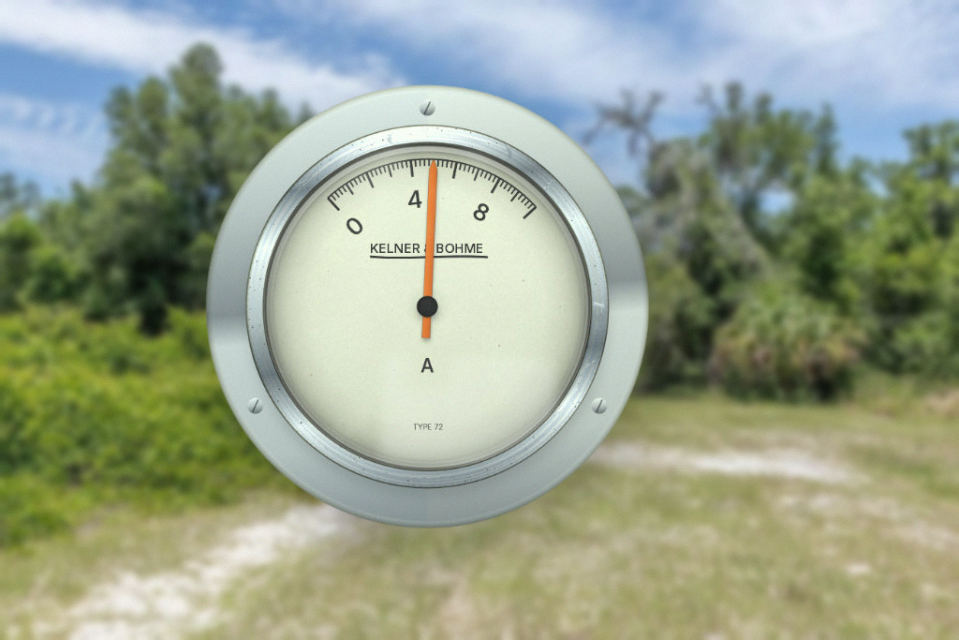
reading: value=5 unit=A
